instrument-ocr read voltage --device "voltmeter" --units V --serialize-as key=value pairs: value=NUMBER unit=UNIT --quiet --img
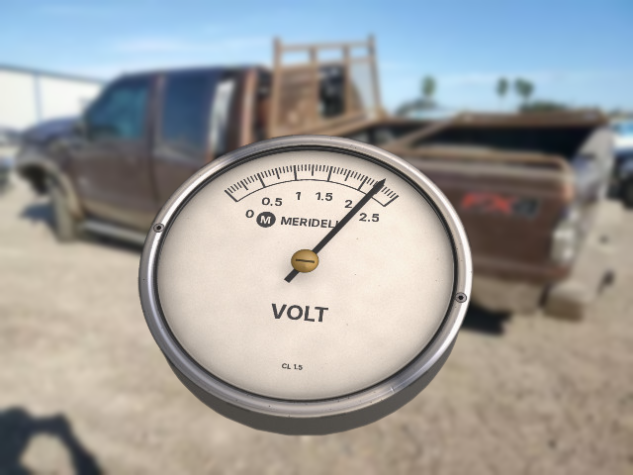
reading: value=2.25 unit=V
